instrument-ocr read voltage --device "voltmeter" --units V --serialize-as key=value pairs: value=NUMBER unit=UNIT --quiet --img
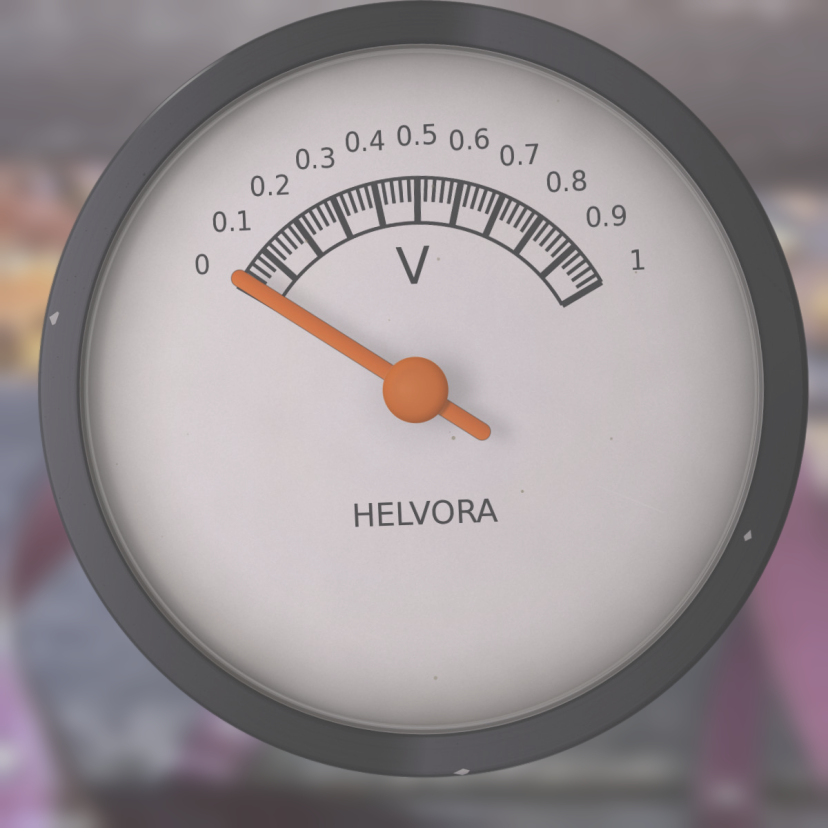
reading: value=0.02 unit=V
